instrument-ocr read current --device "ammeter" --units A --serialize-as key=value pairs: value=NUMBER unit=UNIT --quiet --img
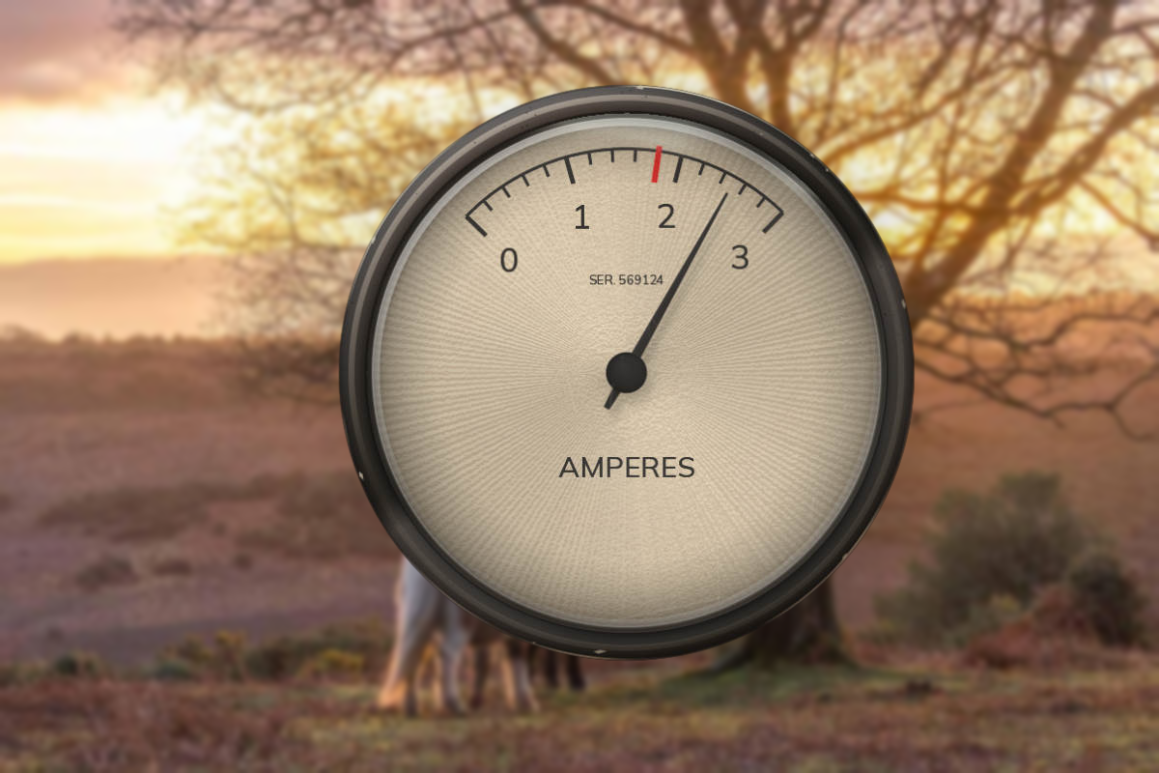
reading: value=2.5 unit=A
